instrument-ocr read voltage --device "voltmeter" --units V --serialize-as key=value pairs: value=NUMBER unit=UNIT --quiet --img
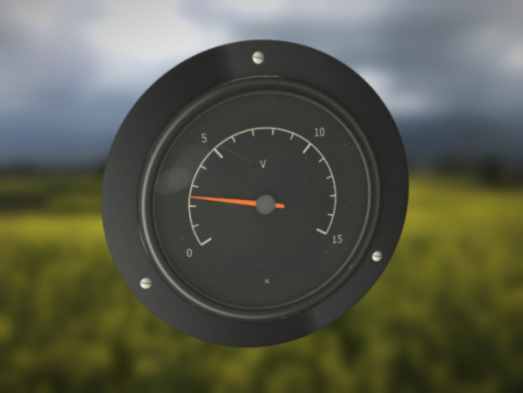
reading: value=2.5 unit=V
